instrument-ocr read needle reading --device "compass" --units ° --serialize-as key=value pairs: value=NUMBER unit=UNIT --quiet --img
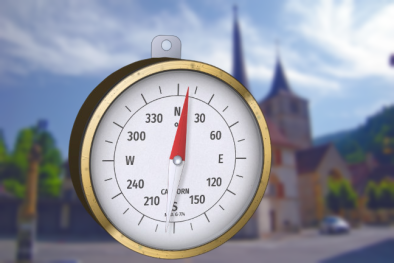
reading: value=7.5 unit=°
